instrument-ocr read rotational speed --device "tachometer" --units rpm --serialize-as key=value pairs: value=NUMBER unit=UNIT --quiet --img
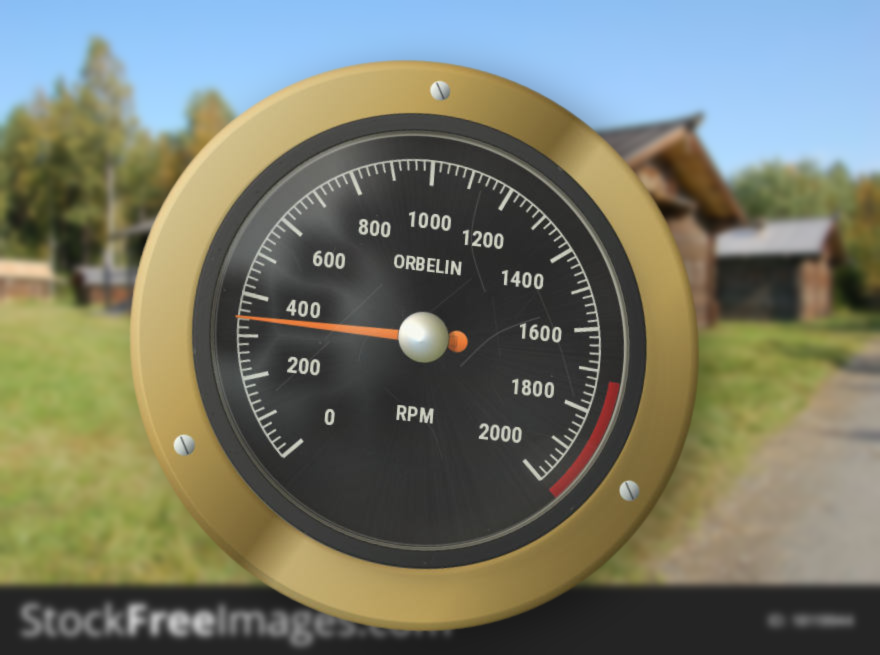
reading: value=340 unit=rpm
